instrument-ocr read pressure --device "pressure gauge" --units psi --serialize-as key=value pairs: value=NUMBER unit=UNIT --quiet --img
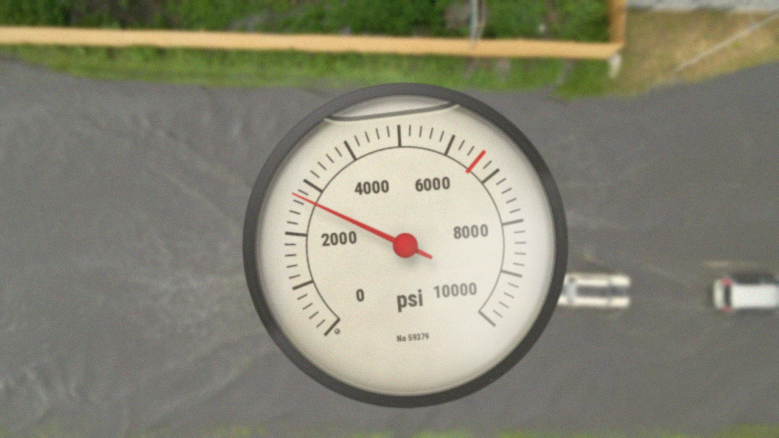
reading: value=2700 unit=psi
